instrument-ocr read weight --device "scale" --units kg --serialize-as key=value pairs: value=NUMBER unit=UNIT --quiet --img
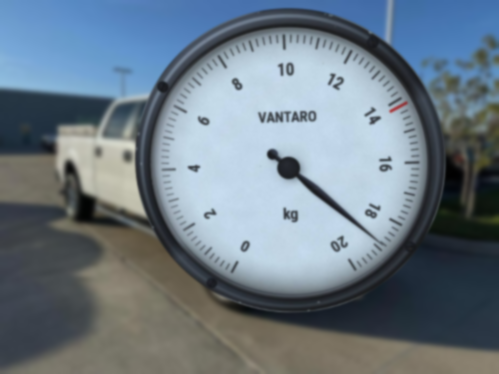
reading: value=18.8 unit=kg
